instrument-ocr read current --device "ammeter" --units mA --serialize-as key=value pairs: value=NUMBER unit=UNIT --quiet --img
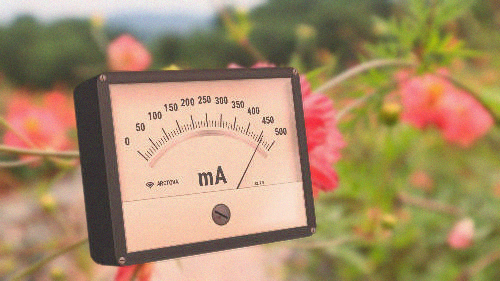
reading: value=450 unit=mA
